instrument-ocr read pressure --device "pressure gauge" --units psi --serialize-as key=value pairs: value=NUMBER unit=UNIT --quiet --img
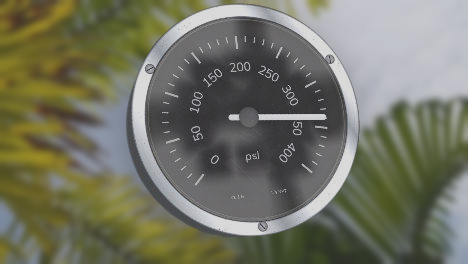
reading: value=340 unit=psi
